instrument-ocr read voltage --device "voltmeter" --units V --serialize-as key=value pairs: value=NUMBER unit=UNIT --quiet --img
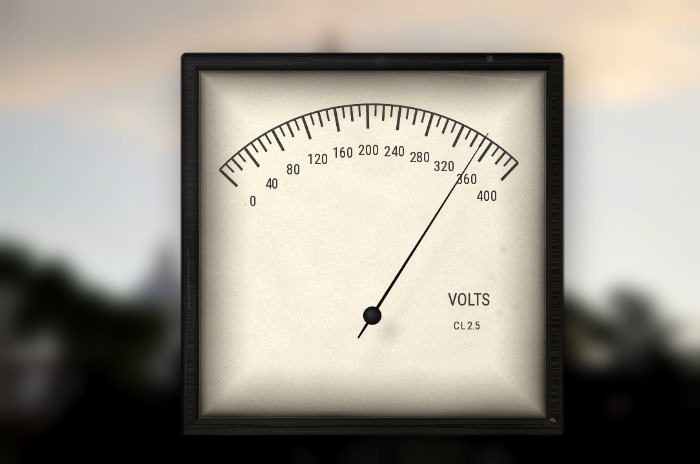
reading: value=350 unit=V
